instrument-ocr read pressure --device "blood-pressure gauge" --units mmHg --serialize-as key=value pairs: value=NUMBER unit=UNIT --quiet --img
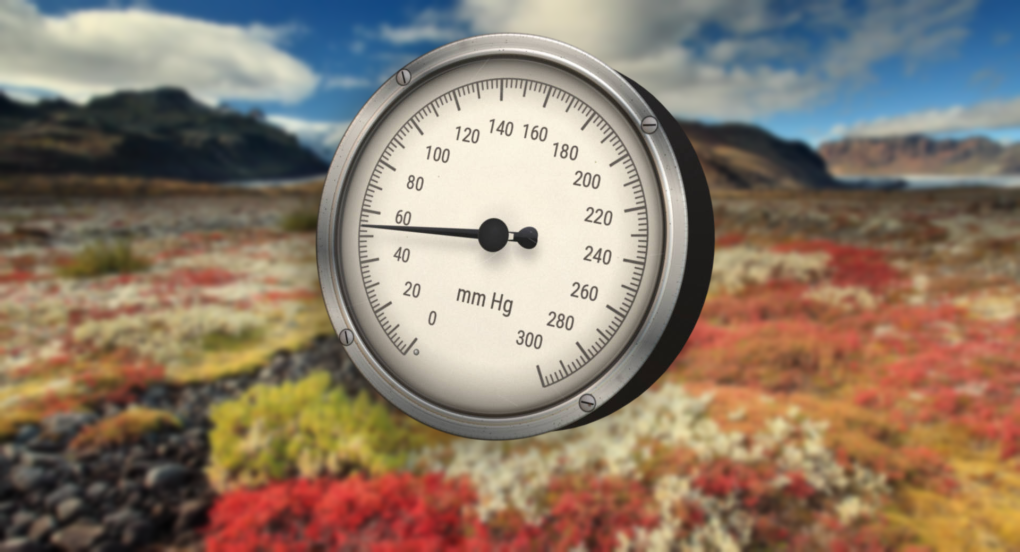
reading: value=54 unit=mmHg
